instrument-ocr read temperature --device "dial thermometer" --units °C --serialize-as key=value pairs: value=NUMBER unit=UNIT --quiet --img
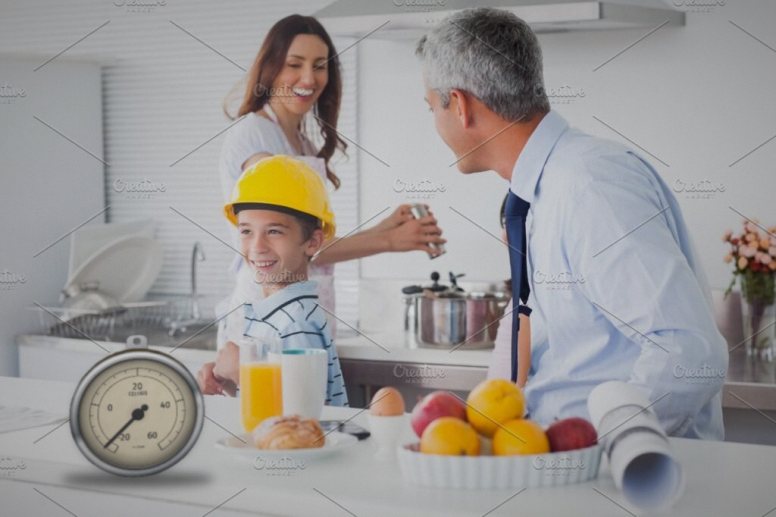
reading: value=-16 unit=°C
